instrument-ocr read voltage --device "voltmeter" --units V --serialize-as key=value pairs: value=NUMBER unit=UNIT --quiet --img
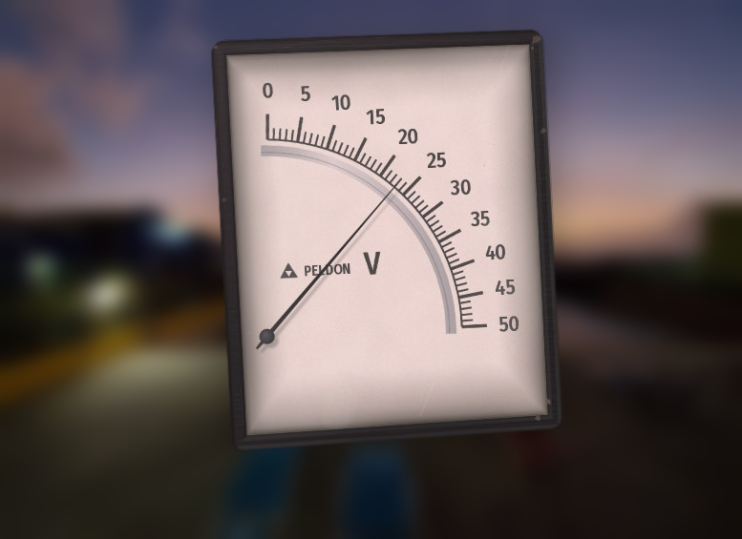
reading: value=23 unit=V
